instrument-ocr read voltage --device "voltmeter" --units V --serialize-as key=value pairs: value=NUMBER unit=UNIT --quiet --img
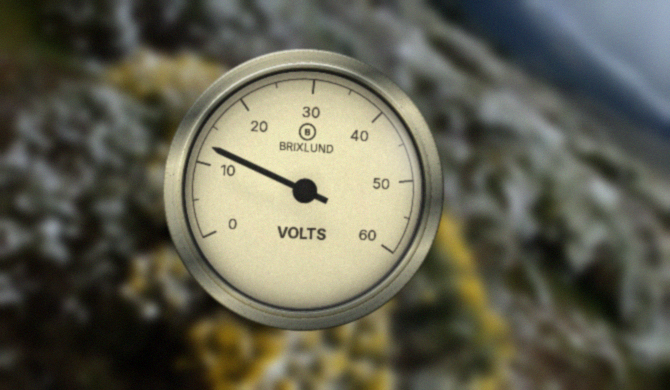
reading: value=12.5 unit=V
